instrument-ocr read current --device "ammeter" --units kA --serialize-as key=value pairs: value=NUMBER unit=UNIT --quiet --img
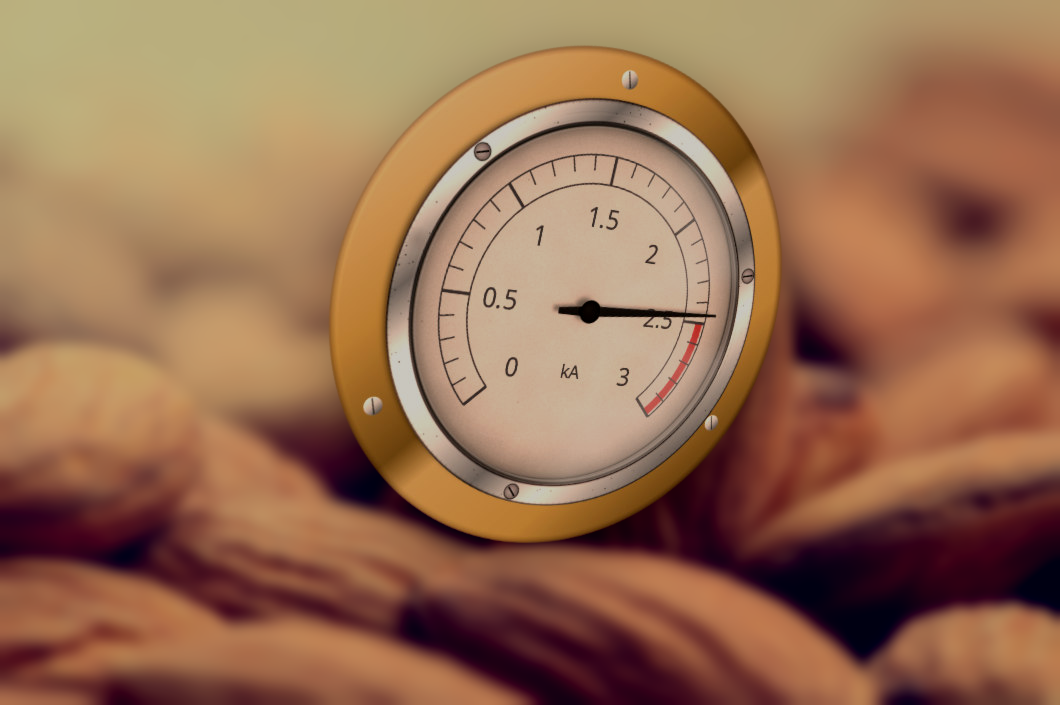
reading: value=2.45 unit=kA
